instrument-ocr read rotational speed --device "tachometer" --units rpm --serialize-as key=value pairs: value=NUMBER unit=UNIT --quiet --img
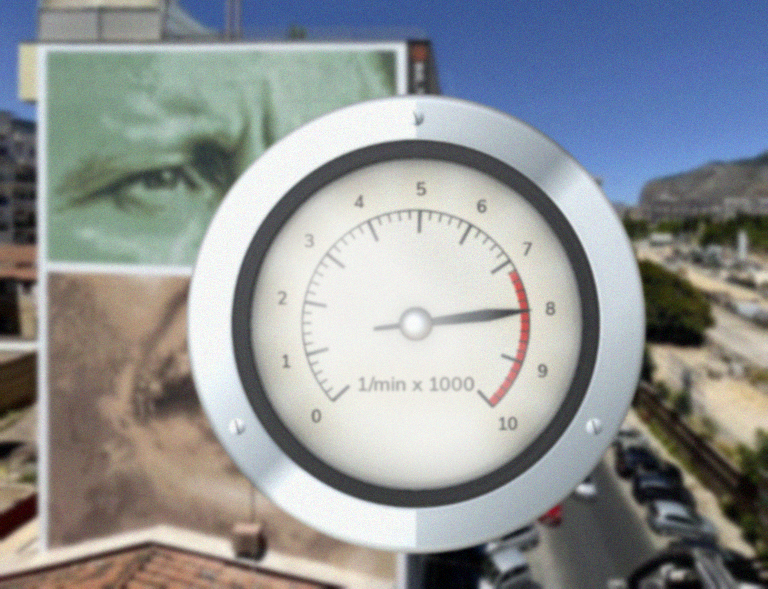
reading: value=8000 unit=rpm
